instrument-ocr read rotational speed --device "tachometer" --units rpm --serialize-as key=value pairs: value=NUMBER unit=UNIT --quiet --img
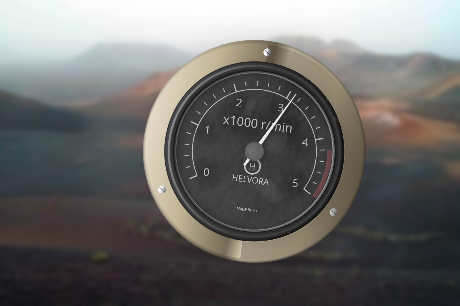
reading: value=3100 unit=rpm
